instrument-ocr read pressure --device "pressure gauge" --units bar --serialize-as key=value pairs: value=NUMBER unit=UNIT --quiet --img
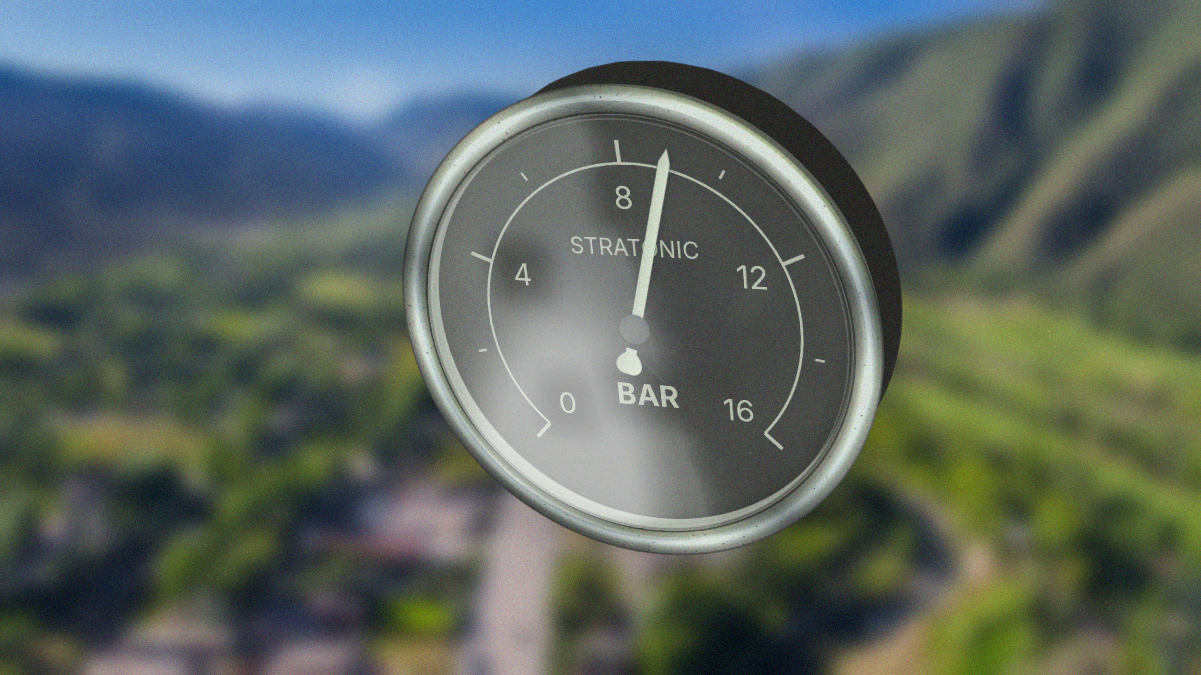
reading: value=9 unit=bar
